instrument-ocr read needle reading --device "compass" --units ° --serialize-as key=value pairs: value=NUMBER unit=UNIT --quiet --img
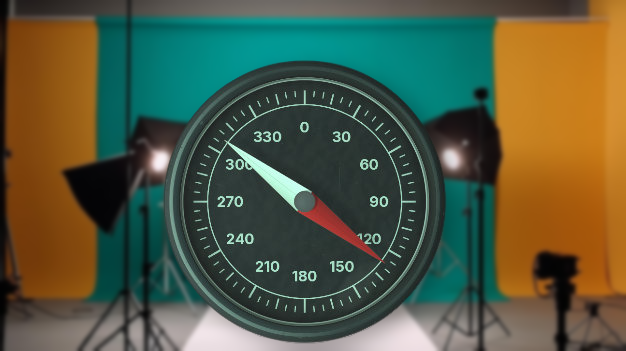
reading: value=127.5 unit=°
